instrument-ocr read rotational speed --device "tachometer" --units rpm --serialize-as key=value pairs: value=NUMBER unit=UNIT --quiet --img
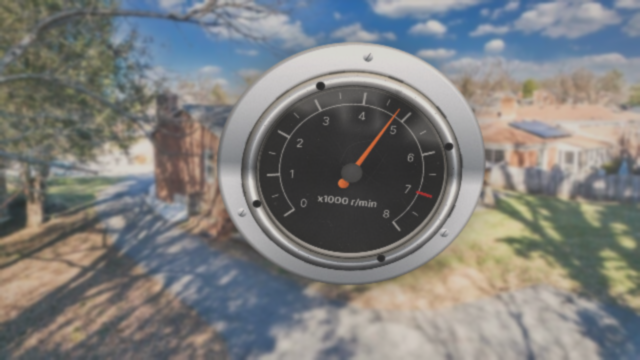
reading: value=4750 unit=rpm
